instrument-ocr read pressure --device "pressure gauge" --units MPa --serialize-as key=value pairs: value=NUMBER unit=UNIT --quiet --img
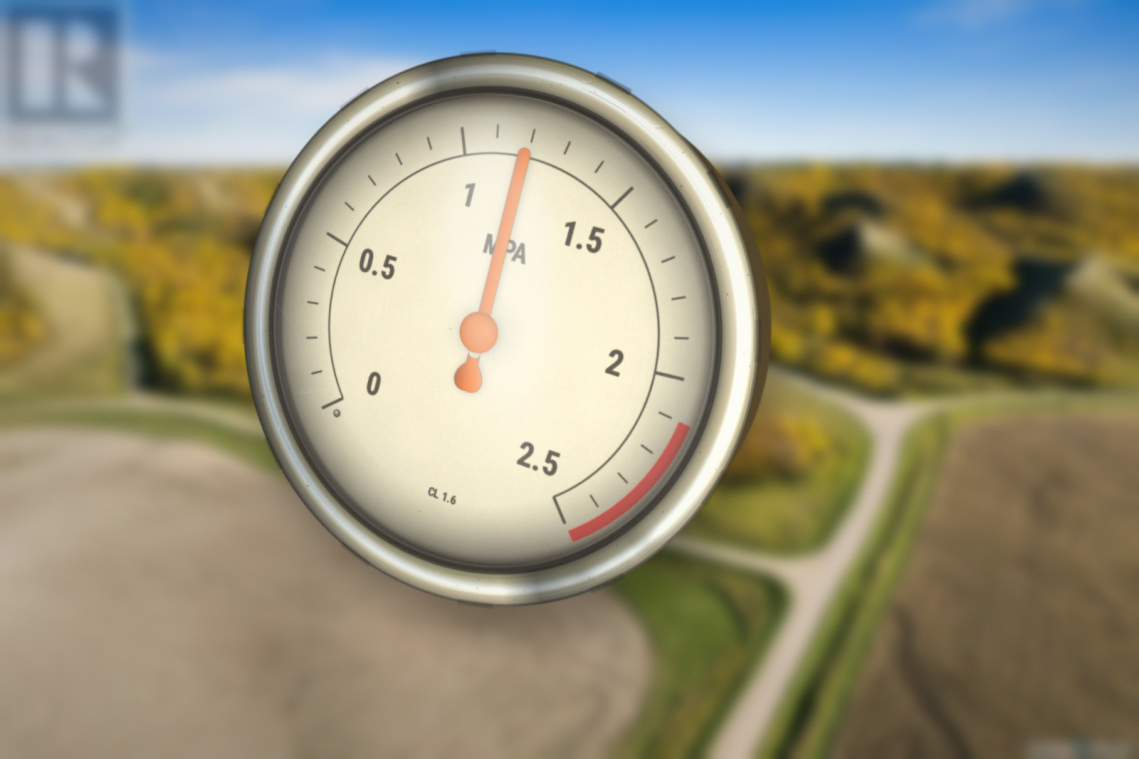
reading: value=1.2 unit=MPa
